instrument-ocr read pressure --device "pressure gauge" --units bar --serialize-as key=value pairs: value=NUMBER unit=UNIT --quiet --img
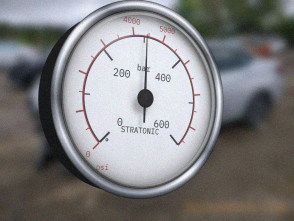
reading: value=300 unit=bar
